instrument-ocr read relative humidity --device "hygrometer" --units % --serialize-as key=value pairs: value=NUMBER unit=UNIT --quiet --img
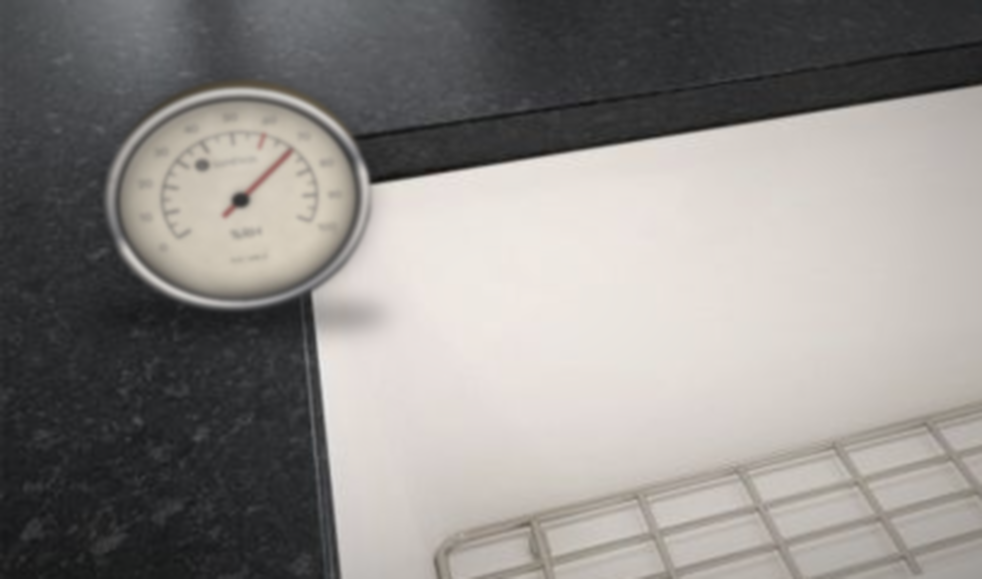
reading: value=70 unit=%
